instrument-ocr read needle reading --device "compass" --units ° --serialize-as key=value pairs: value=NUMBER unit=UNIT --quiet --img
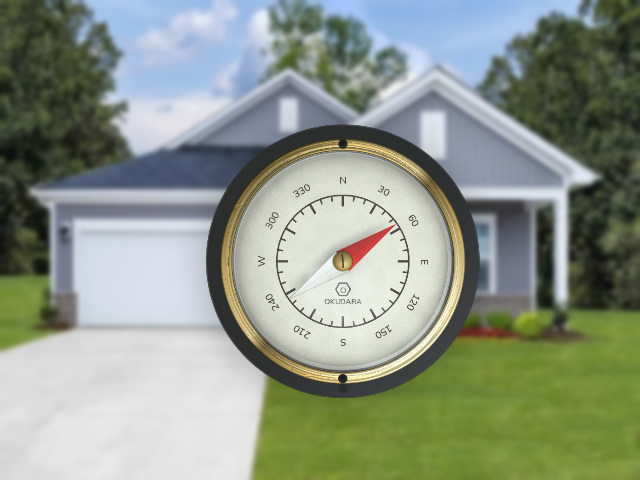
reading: value=55 unit=°
